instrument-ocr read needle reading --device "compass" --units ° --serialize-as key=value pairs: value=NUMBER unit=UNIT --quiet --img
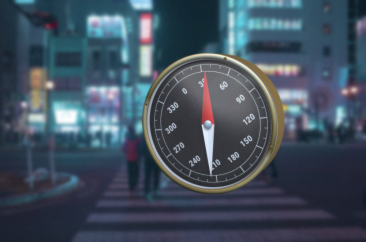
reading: value=35 unit=°
